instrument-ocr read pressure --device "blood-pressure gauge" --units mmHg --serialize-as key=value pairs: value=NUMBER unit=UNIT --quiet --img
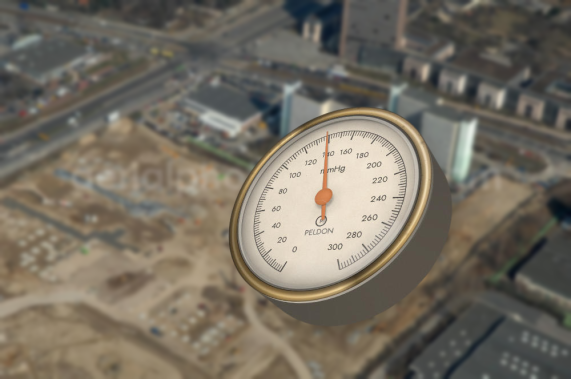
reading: value=140 unit=mmHg
